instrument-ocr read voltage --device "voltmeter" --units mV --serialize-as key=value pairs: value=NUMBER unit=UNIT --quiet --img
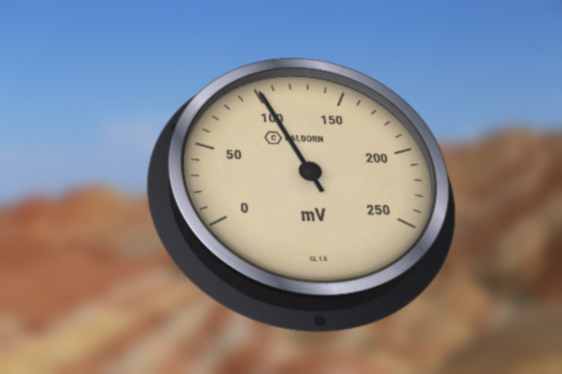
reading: value=100 unit=mV
